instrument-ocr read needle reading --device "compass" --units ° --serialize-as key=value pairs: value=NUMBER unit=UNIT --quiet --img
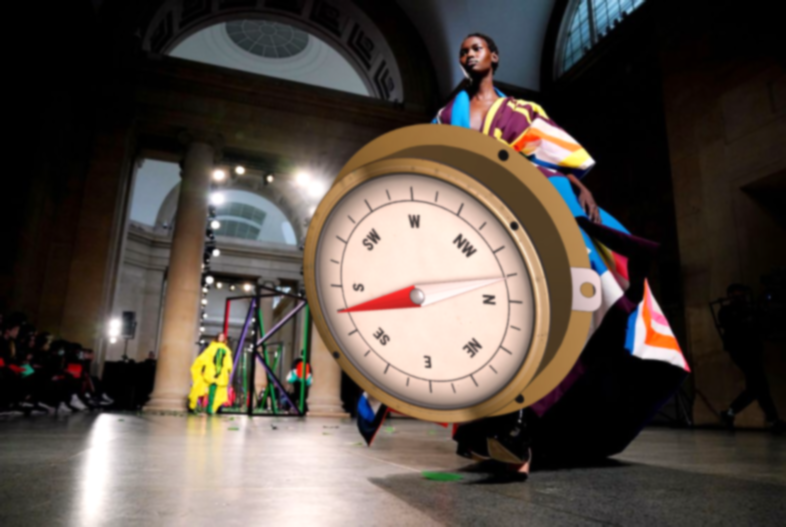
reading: value=165 unit=°
